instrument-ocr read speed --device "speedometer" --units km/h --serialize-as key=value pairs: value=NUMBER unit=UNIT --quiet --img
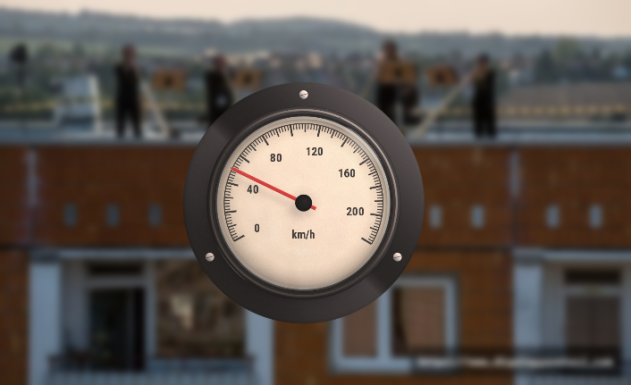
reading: value=50 unit=km/h
